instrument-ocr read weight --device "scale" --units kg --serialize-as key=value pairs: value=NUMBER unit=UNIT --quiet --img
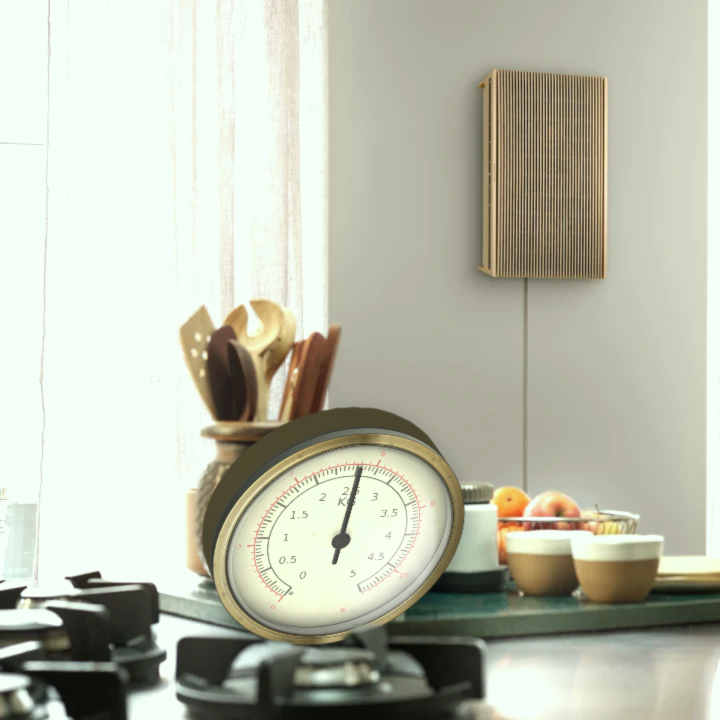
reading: value=2.5 unit=kg
